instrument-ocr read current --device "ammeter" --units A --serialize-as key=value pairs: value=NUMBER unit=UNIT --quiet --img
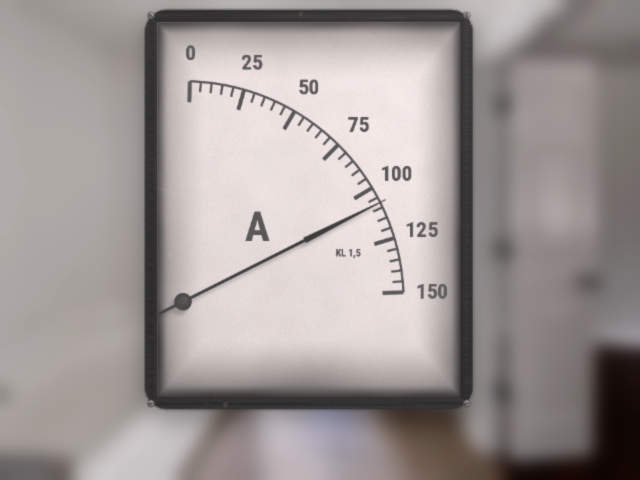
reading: value=107.5 unit=A
